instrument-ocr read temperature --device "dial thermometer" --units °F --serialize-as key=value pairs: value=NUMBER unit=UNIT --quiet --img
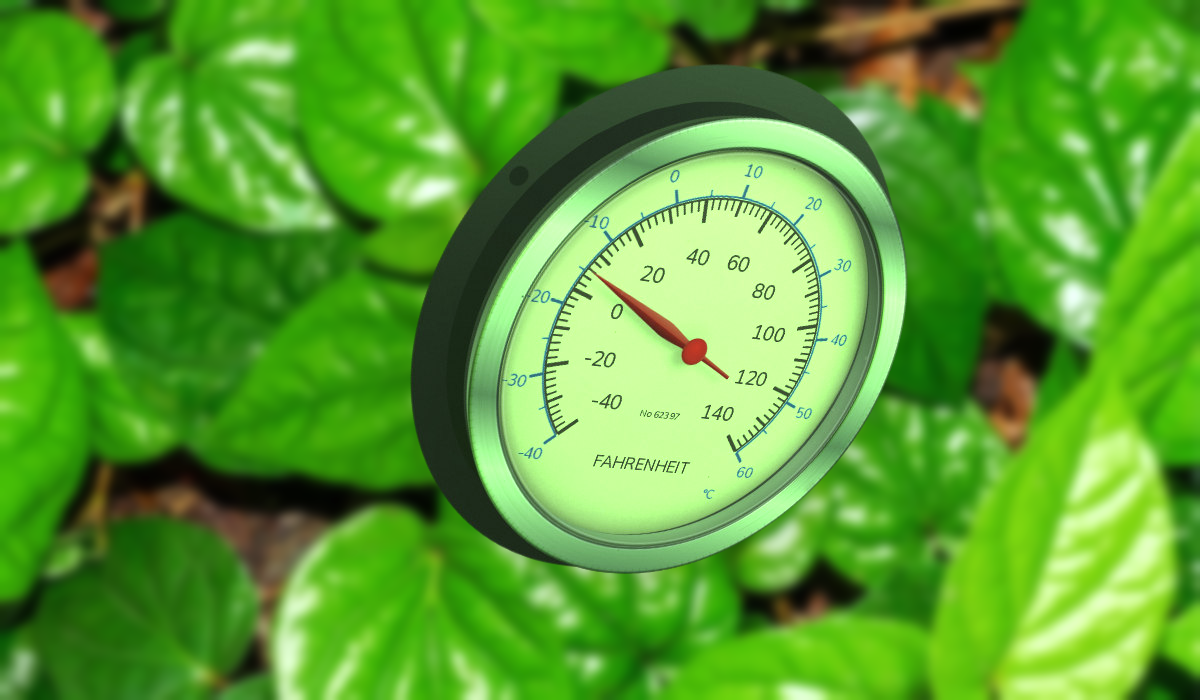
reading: value=6 unit=°F
